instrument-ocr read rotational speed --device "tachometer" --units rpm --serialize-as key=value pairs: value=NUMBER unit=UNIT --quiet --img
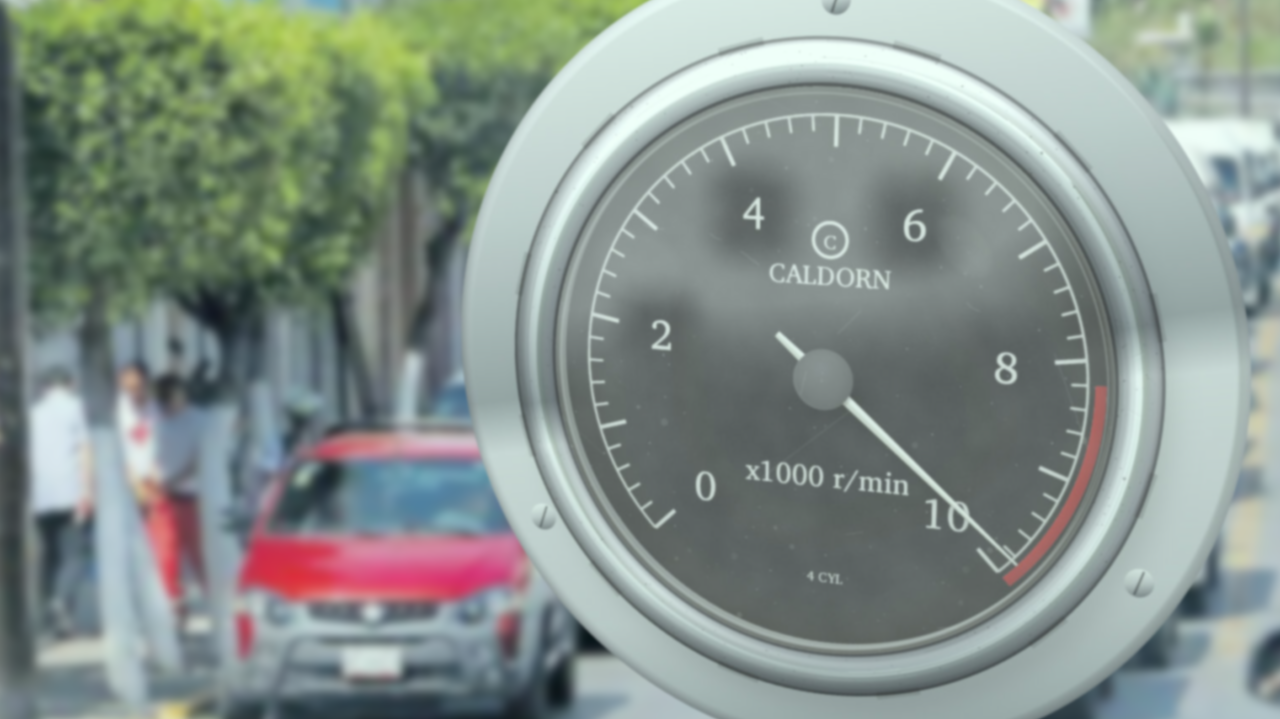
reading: value=9800 unit=rpm
